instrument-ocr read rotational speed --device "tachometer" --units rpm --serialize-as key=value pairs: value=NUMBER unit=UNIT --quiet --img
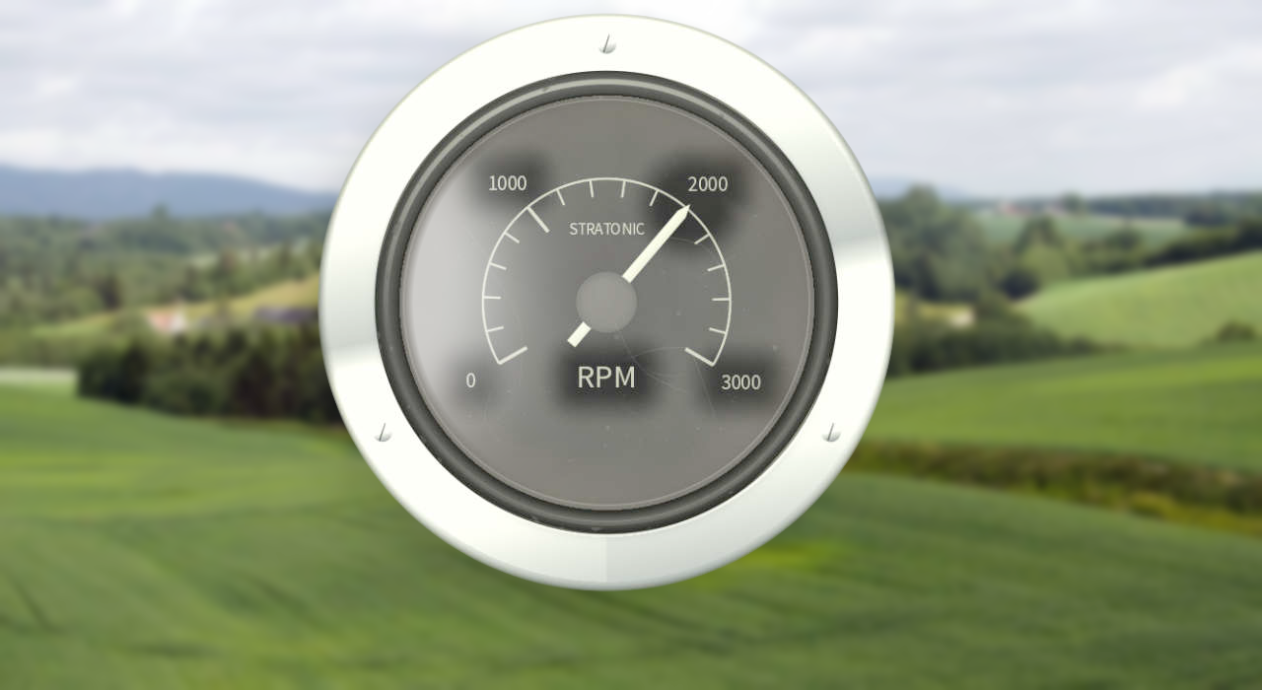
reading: value=2000 unit=rpm
